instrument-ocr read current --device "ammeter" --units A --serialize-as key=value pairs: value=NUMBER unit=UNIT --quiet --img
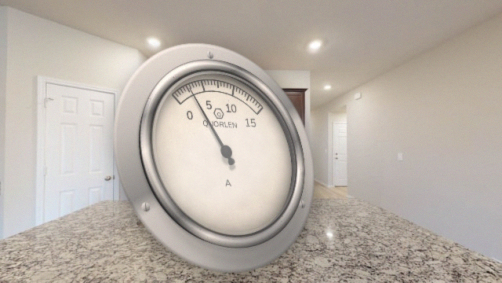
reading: value=2.5 unit=A
